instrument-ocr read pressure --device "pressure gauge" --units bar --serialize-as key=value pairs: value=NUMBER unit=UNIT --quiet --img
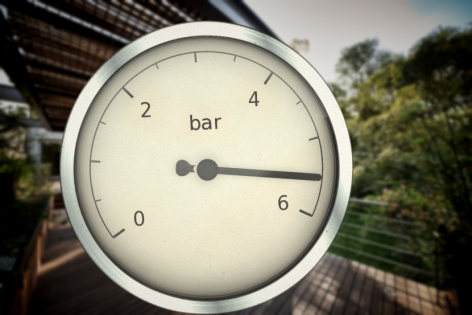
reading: value=5.5 unit=bar
